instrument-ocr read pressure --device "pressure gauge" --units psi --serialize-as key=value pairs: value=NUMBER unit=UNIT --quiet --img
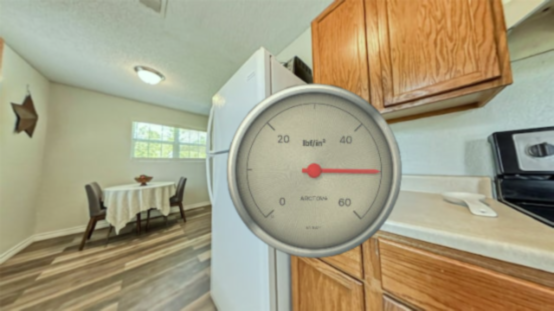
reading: value=50 unit=psi
